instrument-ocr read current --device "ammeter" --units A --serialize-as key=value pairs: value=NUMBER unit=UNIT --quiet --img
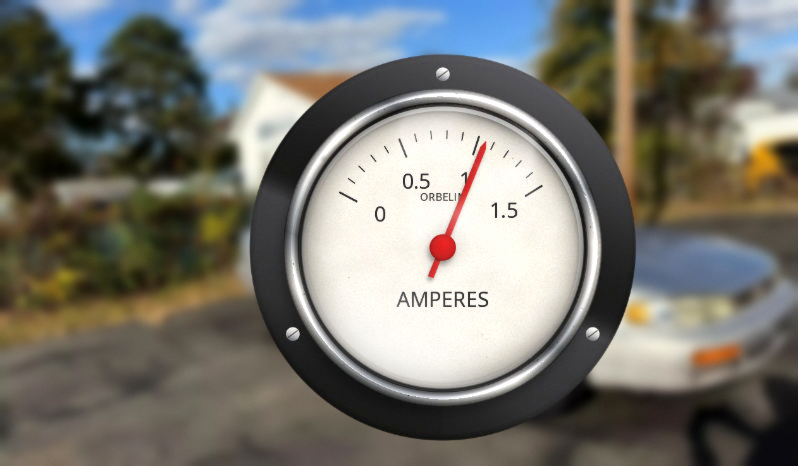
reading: value=1.05 unit=A
